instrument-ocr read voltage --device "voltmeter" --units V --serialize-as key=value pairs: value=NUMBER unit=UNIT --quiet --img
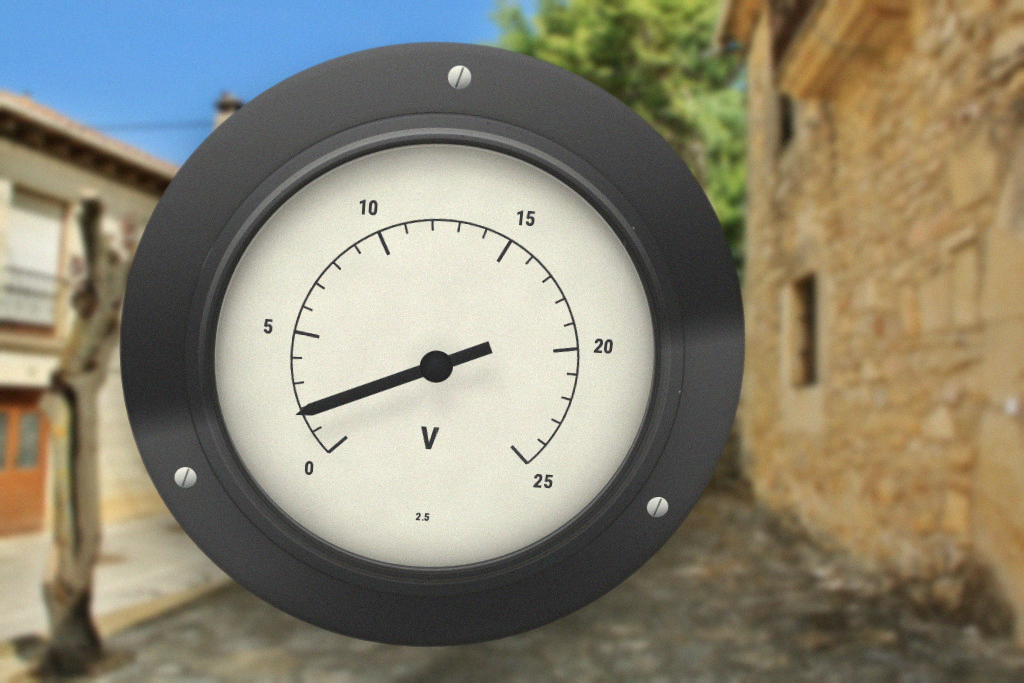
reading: value=2 unit=V
